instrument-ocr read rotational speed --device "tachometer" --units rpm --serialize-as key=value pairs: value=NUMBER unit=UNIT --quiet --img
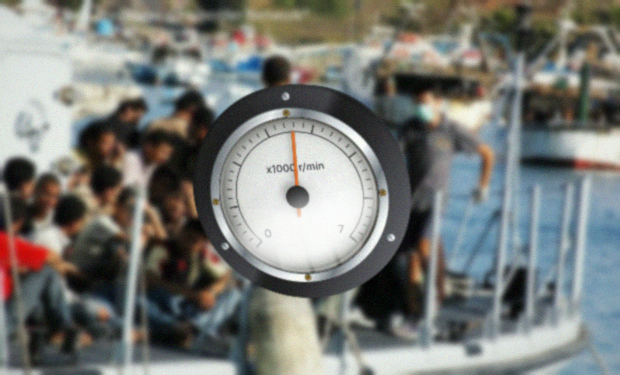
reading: value=3600 unit=rpm
